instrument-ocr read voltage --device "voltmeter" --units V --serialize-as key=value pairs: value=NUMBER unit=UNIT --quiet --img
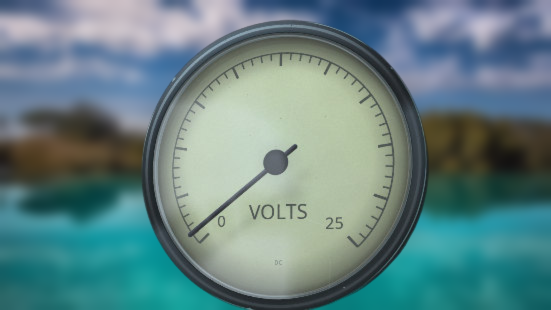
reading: value=0.5 unit=V
